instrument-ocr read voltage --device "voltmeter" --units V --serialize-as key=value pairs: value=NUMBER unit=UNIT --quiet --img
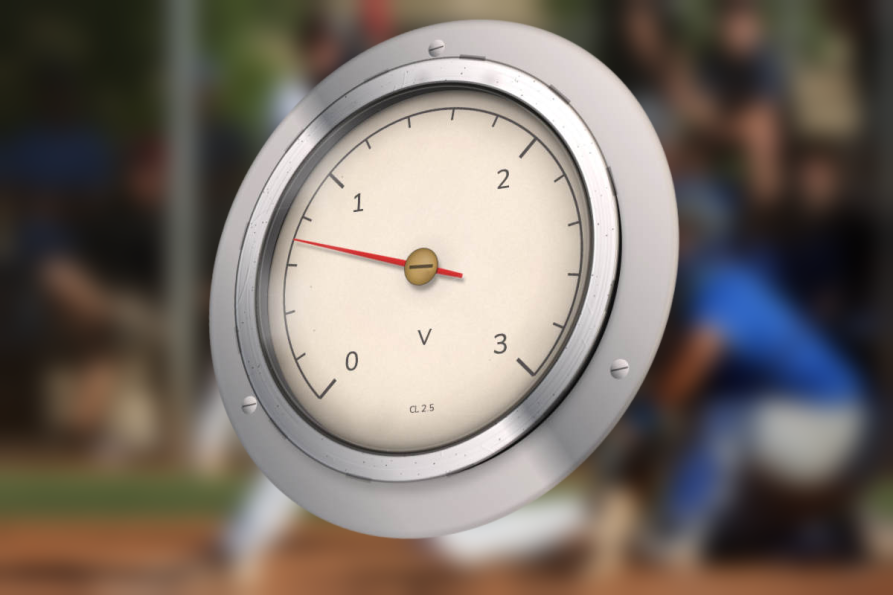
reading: value=0.7 unit=V
